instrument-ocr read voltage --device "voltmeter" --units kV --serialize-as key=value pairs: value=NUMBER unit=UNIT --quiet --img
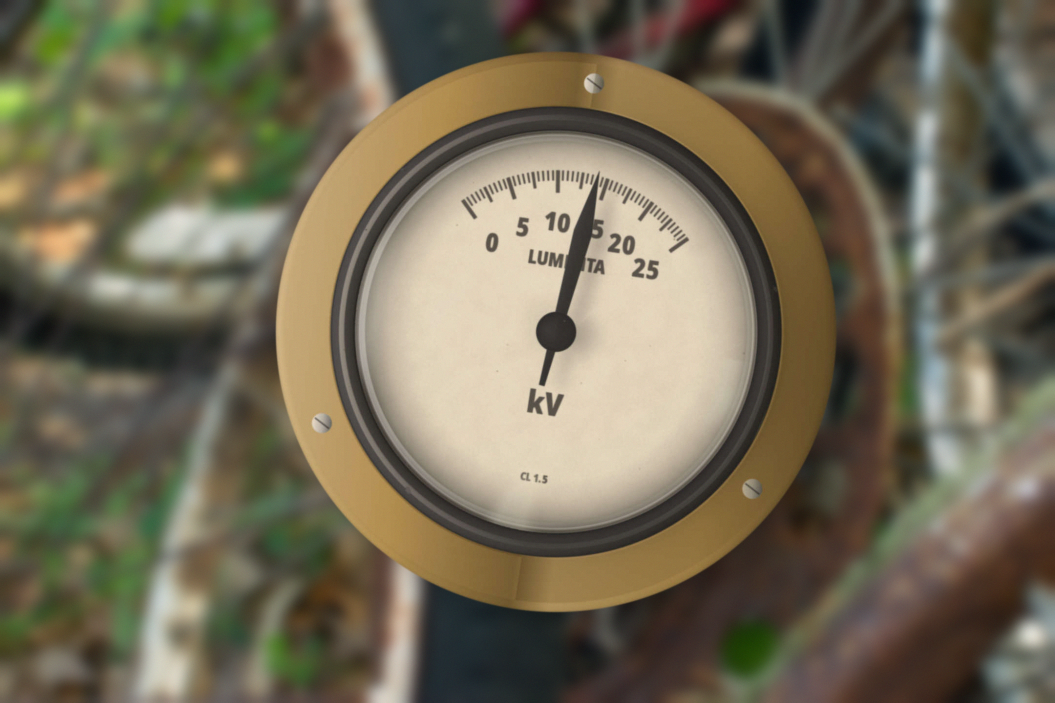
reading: value=14 unit=kV
